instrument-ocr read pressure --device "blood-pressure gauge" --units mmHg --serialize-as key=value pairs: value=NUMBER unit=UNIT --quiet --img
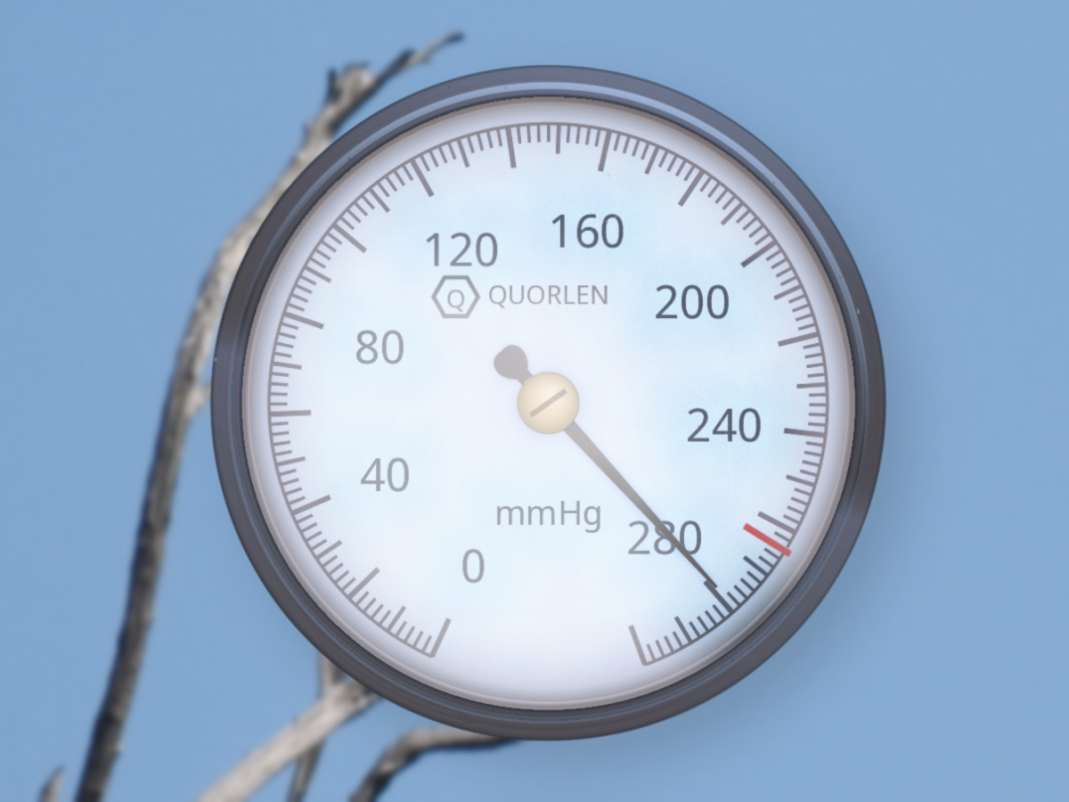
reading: value=279 unit=mmHg
